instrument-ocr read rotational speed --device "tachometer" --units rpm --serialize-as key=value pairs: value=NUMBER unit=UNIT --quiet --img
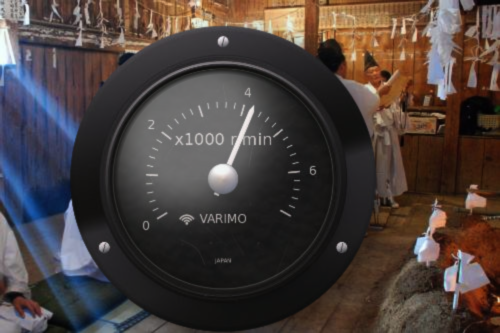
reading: value=4200 unit=rpm
